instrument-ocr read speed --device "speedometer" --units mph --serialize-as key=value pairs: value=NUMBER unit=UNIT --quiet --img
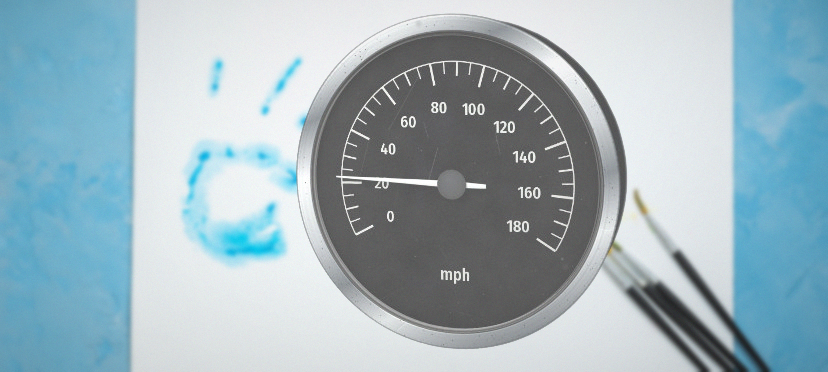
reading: value=22.5 unit=mph
